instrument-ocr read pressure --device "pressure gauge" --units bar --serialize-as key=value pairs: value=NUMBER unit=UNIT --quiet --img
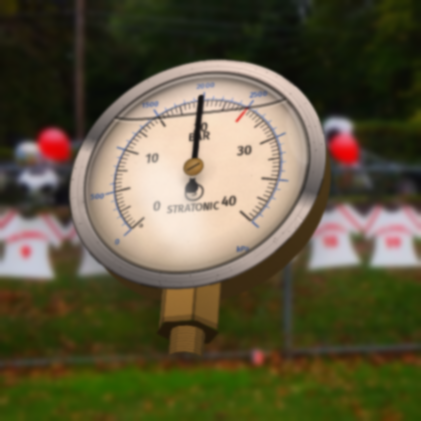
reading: value=20 unit=bar
